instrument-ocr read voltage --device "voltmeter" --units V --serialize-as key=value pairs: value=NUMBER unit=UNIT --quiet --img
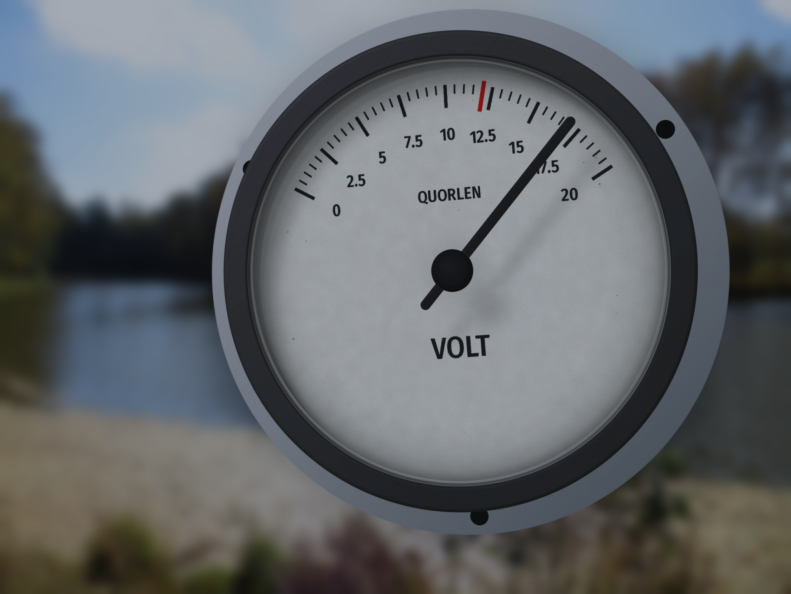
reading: value=17 unit=V
